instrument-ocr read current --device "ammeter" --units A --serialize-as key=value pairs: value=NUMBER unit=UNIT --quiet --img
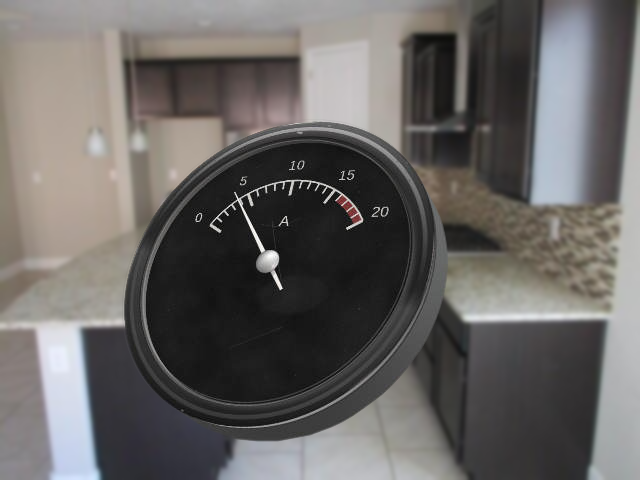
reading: value=4 unit=A
